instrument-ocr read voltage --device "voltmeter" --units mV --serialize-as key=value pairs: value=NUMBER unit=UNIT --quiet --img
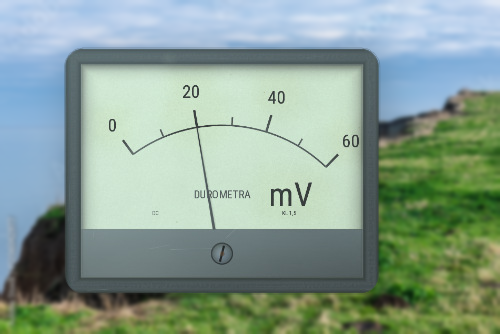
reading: value=20 unit=mV
